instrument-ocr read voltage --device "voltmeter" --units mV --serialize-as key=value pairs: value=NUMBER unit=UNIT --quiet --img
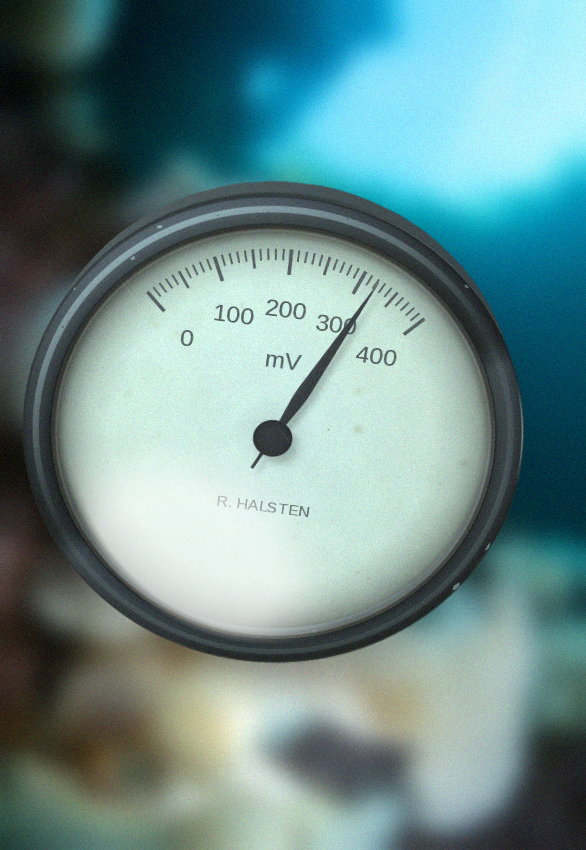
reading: value=320 unit=mV
